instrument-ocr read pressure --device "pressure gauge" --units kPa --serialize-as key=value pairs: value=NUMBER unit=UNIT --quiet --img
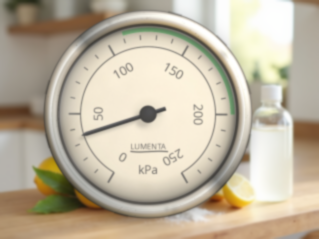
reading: value=35 unit=kPa
